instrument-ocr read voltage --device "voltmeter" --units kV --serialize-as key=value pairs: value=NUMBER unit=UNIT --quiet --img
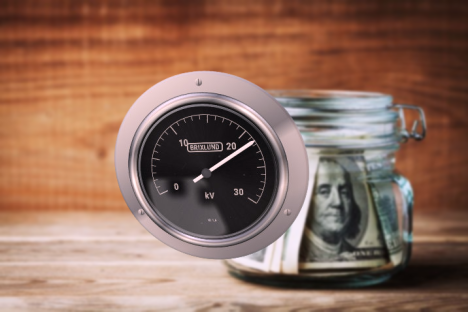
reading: value=21.5 unit=kV
